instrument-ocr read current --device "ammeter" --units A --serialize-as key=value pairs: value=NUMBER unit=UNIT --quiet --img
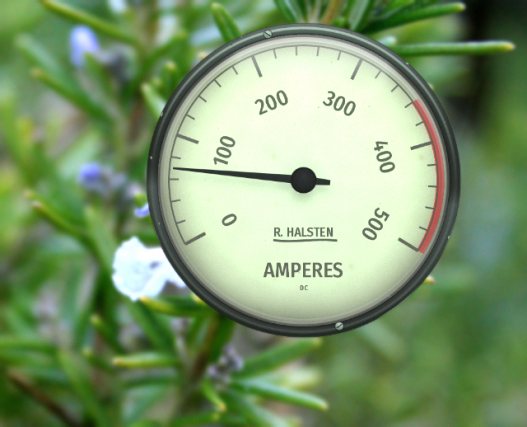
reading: value=70 unit=A
